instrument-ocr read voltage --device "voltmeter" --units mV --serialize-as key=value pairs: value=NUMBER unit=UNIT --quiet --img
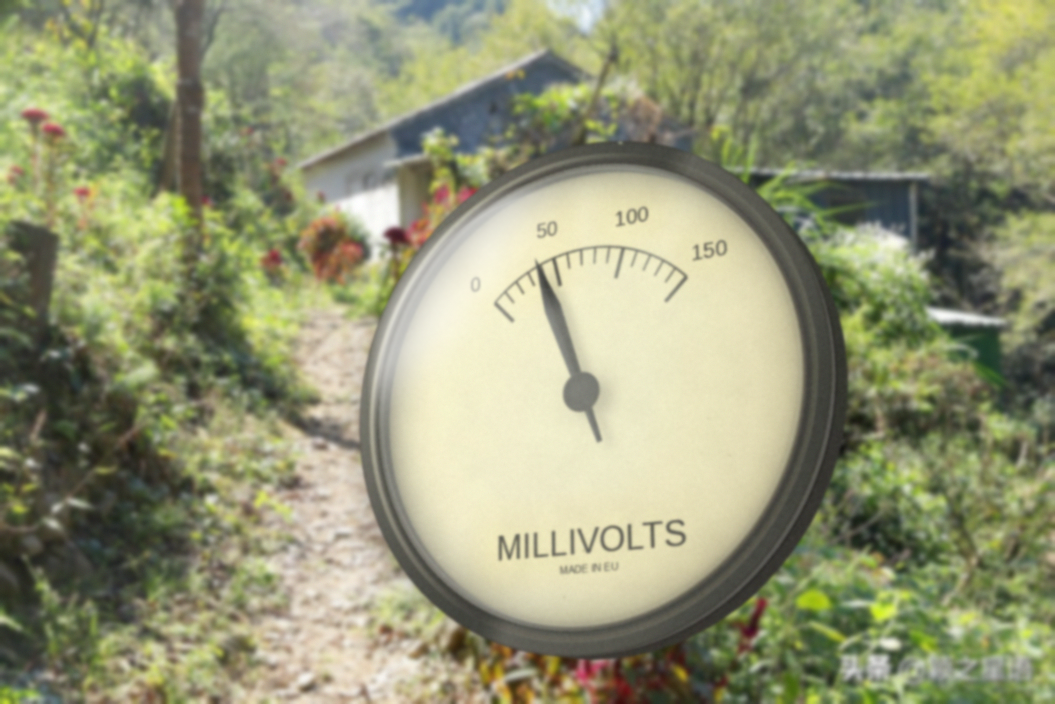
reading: value=40 unit=mV
